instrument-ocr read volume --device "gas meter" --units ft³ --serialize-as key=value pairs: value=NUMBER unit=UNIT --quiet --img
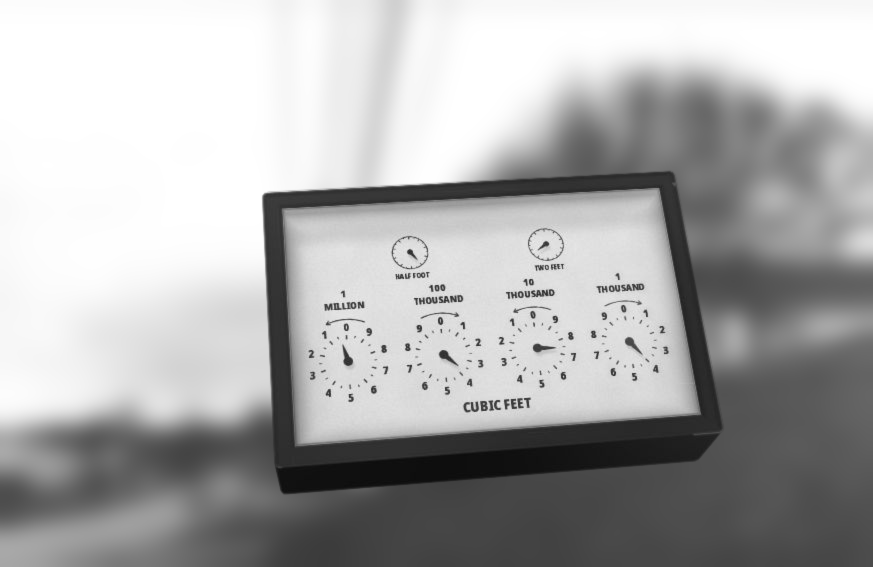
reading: value=37400 unit=ft³
